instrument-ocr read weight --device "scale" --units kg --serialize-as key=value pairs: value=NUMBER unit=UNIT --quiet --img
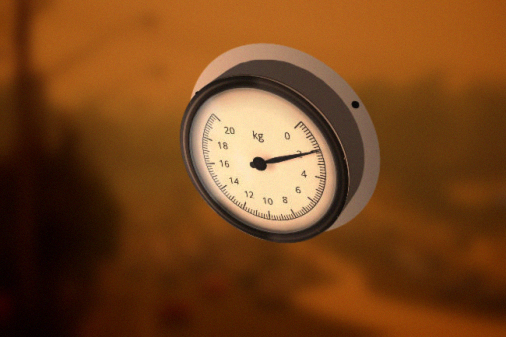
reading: value=2 unit=kg
